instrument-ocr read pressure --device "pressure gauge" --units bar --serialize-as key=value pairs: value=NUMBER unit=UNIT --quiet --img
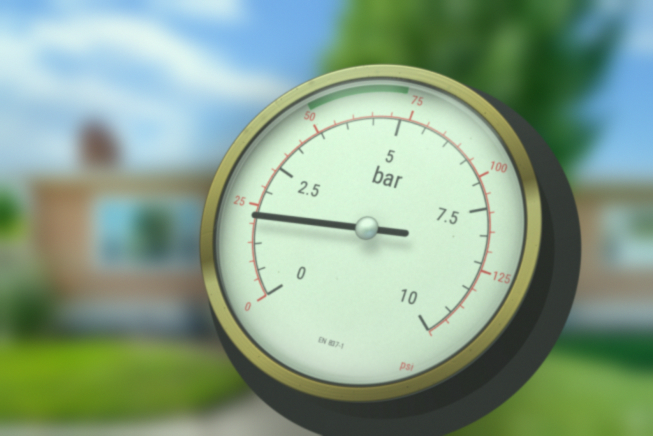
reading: value=1.5 unit=bar
